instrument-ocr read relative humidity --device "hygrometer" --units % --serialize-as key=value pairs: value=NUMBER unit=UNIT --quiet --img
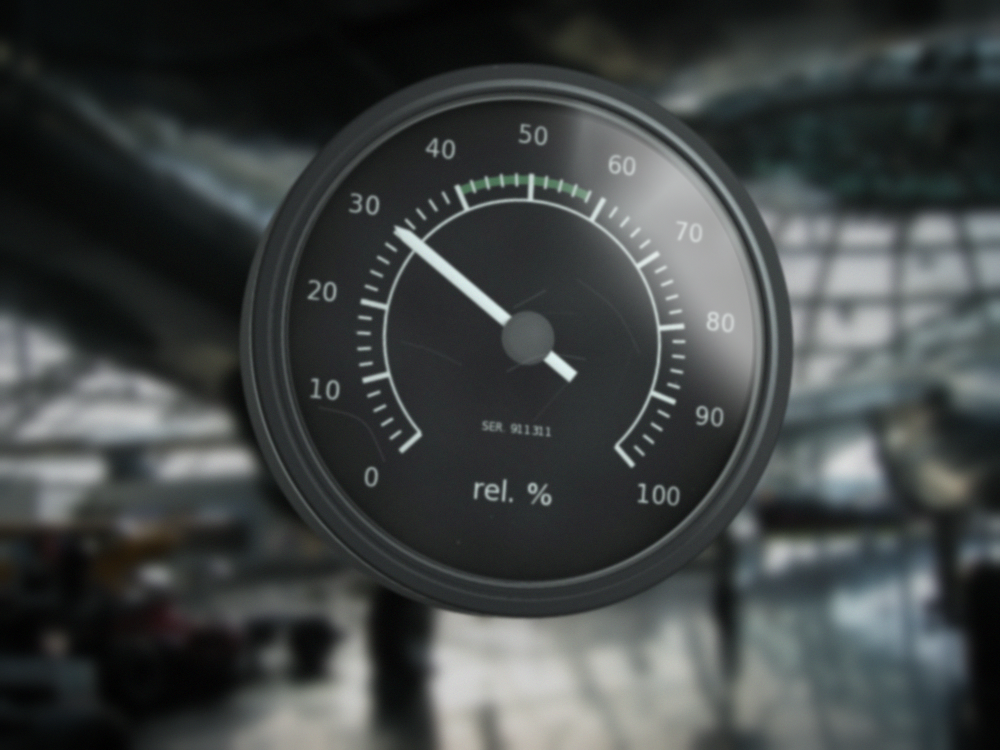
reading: value=30 unit=%
